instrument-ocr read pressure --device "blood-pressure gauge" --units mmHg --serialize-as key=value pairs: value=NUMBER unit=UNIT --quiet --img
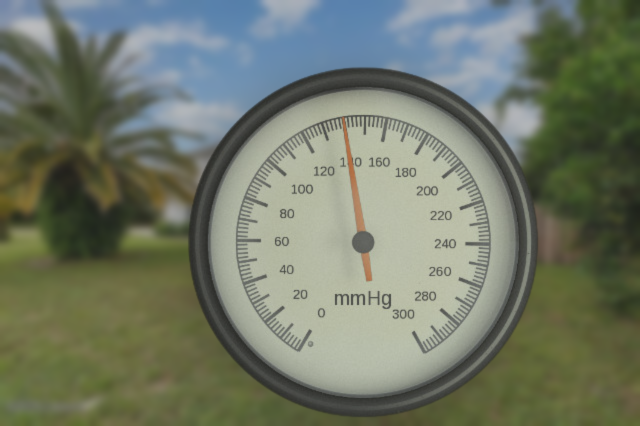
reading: value=140 unit=mmHg
